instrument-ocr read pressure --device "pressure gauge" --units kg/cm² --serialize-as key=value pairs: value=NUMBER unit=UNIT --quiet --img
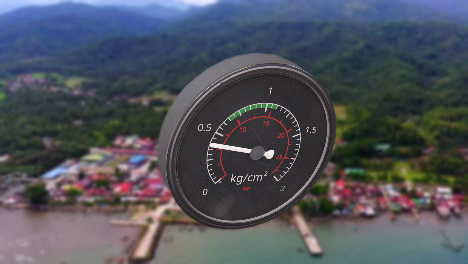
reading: value=0.4 unit=kg/cm²
